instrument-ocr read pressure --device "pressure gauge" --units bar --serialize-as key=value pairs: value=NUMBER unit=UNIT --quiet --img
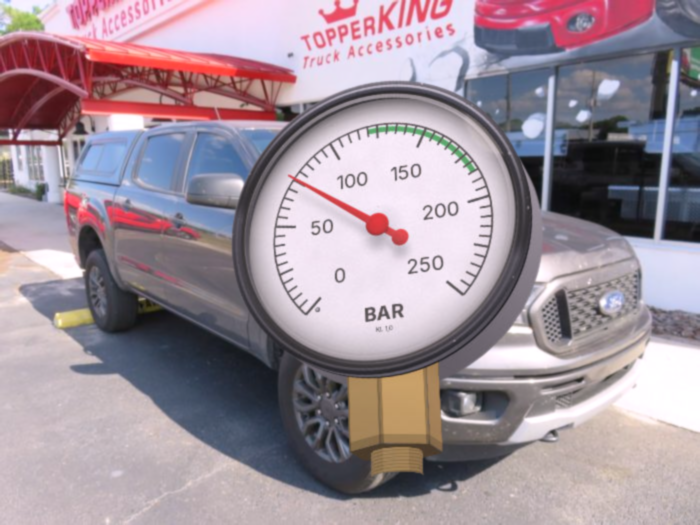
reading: value=75 unit=bar
